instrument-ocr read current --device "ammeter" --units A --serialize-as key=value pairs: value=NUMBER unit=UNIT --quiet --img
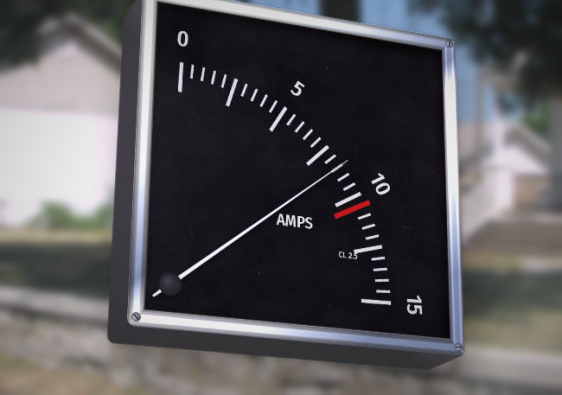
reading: value=8.5 unit=A
